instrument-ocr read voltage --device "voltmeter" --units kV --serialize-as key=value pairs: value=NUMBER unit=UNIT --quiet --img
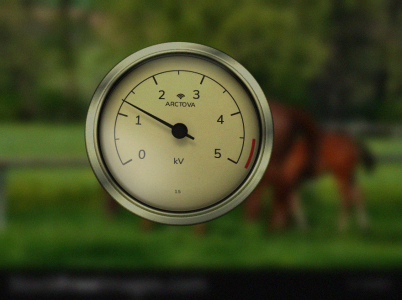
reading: value=1.25 unit=kV
